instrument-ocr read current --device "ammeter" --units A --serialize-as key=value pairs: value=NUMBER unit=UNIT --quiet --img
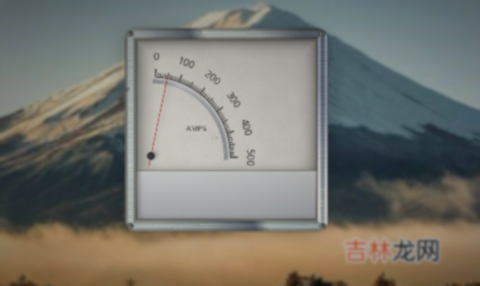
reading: value=50 unit=A
